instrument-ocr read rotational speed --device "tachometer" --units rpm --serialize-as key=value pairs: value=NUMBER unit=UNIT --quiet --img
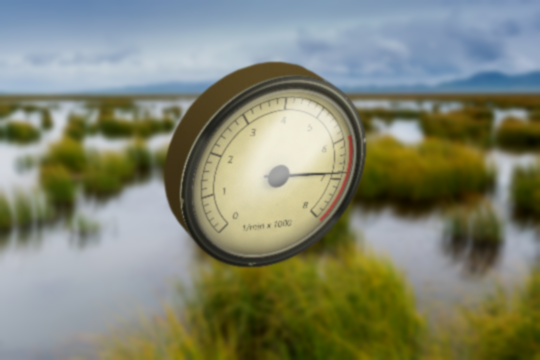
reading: value=6800 unit=rpm
